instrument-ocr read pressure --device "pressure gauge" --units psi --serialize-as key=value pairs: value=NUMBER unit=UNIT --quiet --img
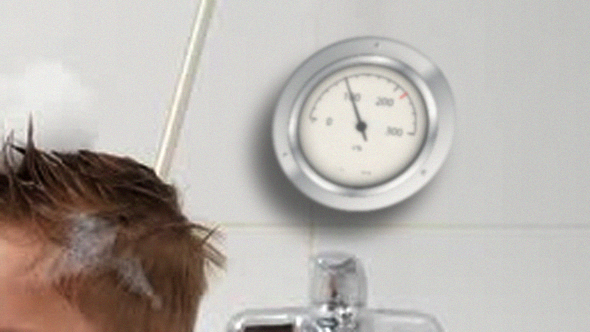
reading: value=100 unit=psi
